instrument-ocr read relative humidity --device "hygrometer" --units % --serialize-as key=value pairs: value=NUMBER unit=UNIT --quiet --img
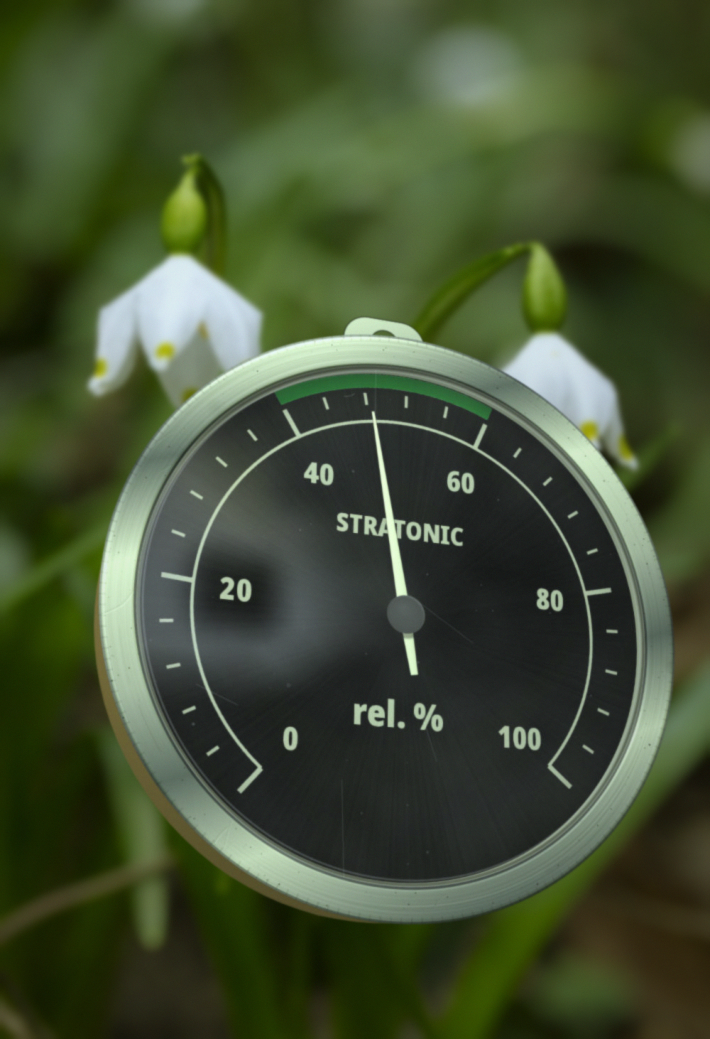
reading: value=48 unit=%
